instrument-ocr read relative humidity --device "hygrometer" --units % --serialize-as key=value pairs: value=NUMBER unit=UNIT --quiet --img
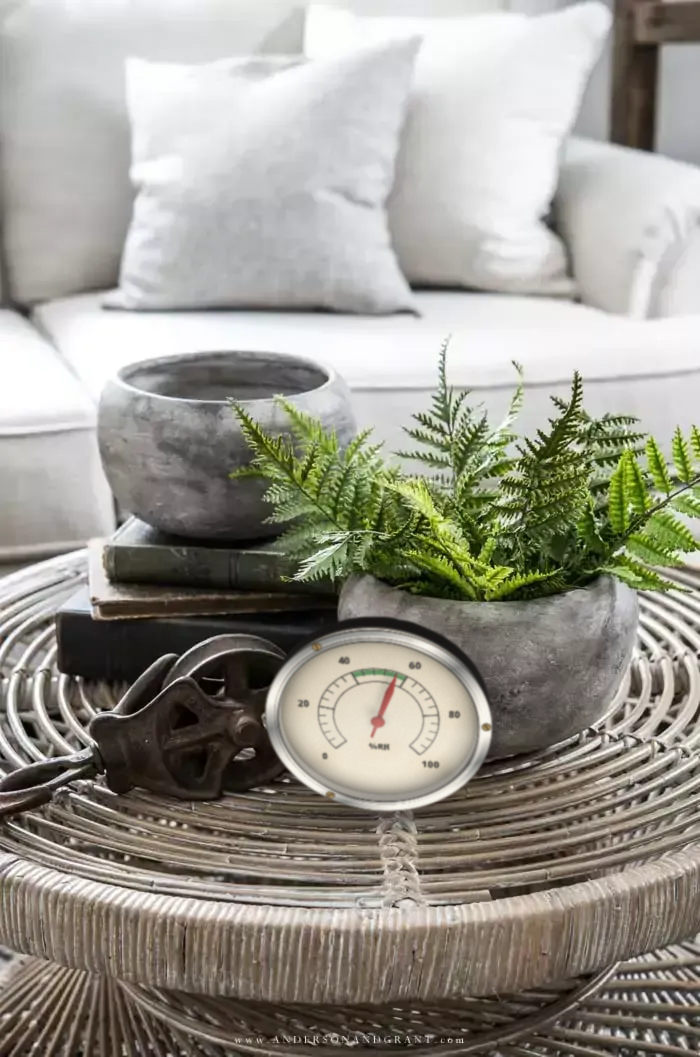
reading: value=56 unit=%
